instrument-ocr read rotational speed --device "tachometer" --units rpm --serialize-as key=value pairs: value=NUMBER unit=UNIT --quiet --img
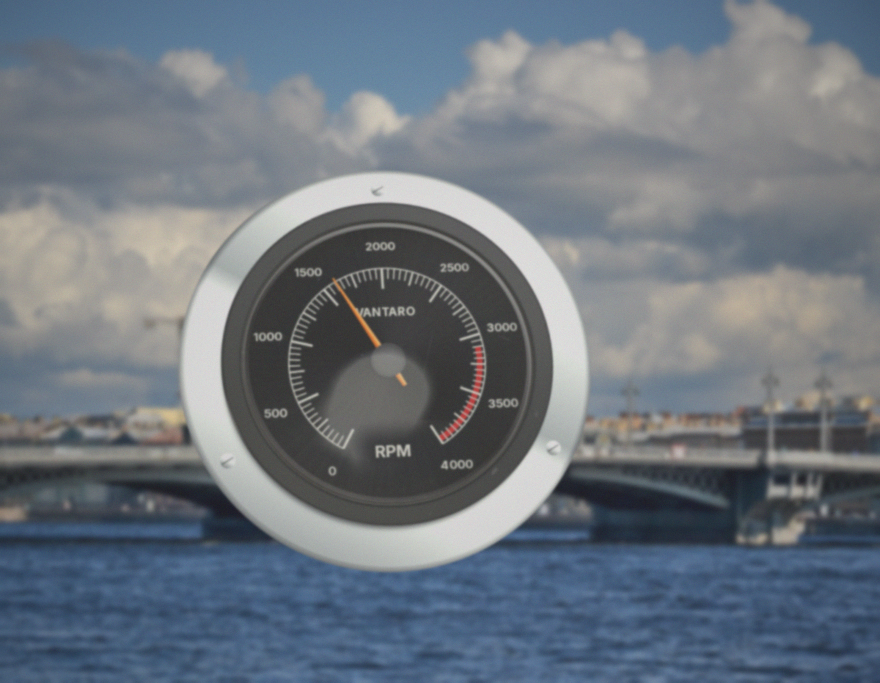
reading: value=1600 unit=rpm
